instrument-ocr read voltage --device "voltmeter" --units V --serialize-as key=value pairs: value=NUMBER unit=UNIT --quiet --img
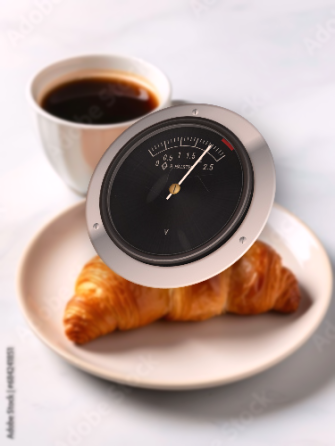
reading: value=2 unit=V
